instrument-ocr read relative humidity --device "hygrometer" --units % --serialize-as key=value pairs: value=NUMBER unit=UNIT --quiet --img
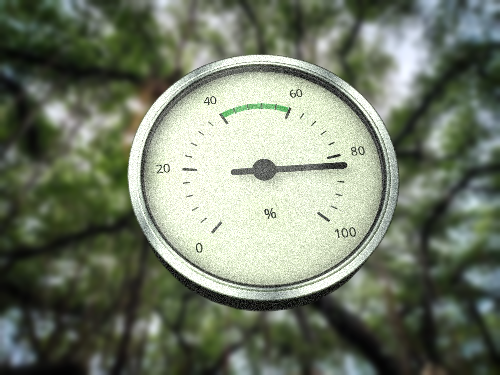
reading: value=84 unit=%
